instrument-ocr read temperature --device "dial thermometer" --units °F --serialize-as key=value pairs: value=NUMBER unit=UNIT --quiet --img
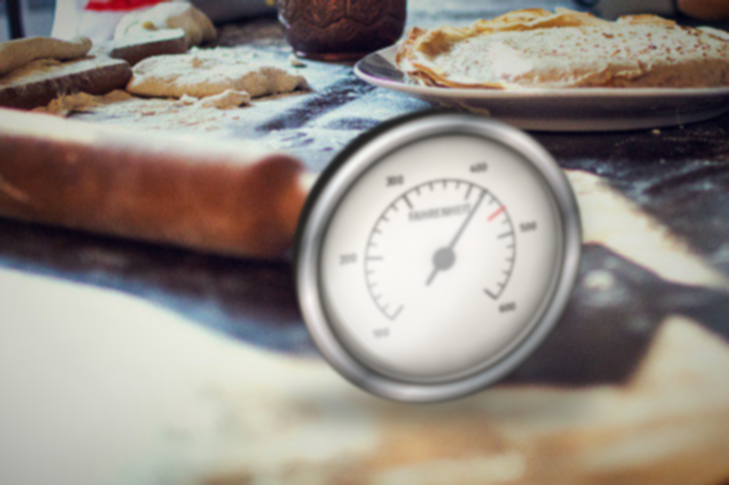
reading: value=420 unit=°F
